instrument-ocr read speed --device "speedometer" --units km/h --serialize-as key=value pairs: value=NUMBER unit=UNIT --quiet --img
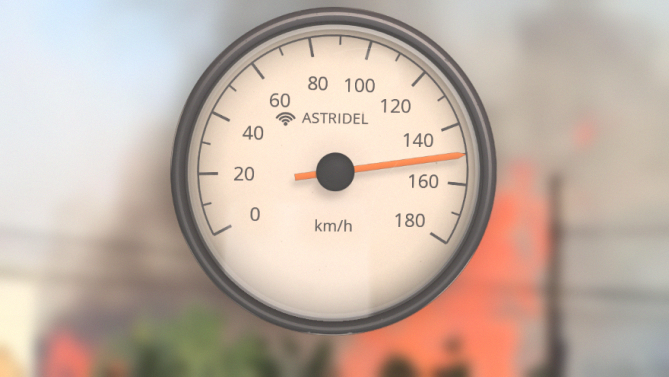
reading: value=150 unit=km/h
